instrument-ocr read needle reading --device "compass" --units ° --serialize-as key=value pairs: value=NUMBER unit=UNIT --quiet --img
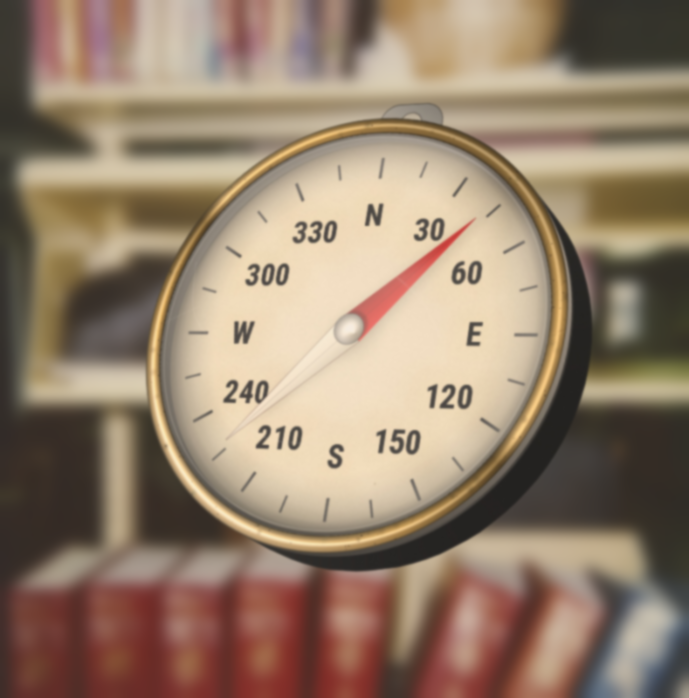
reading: value=45 unit=°
